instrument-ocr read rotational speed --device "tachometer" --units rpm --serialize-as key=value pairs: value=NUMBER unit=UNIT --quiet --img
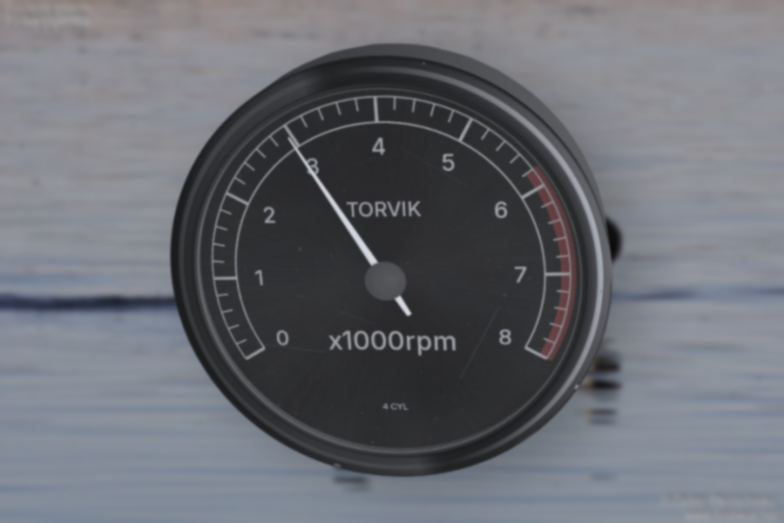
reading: value=3000 unit=rpm
